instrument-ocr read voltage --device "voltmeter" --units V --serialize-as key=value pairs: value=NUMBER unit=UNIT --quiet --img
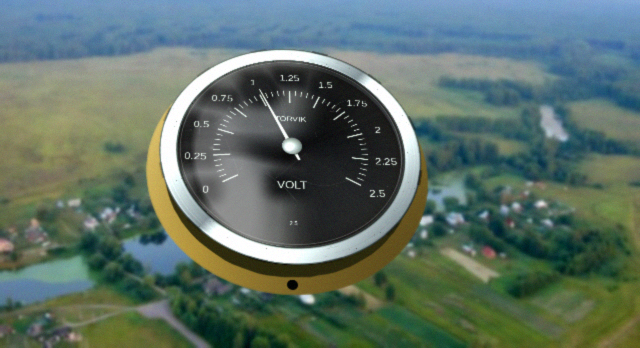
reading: value=1 unit=V
